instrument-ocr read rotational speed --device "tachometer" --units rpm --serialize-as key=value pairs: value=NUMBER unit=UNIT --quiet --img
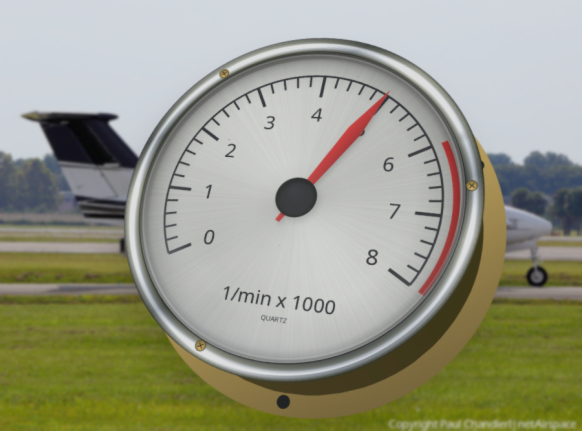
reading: value=5000 unit=rpm
